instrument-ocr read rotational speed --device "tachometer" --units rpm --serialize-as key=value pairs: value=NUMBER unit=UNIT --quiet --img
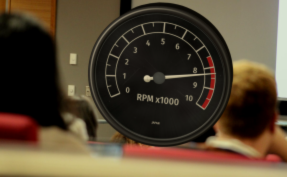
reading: value=8250 unit=rpm
